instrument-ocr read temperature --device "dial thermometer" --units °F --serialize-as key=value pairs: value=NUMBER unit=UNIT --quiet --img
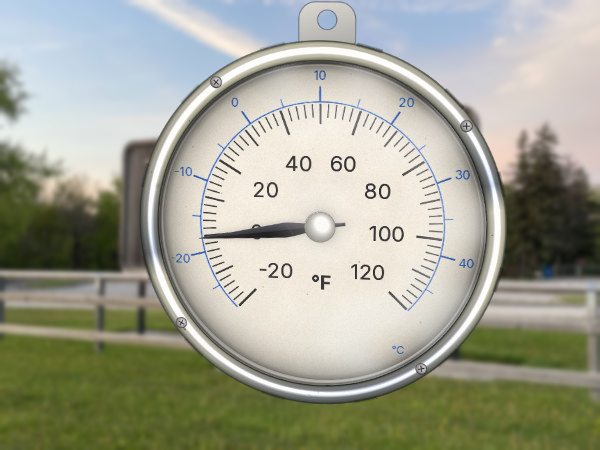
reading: value=0 unit=°F
